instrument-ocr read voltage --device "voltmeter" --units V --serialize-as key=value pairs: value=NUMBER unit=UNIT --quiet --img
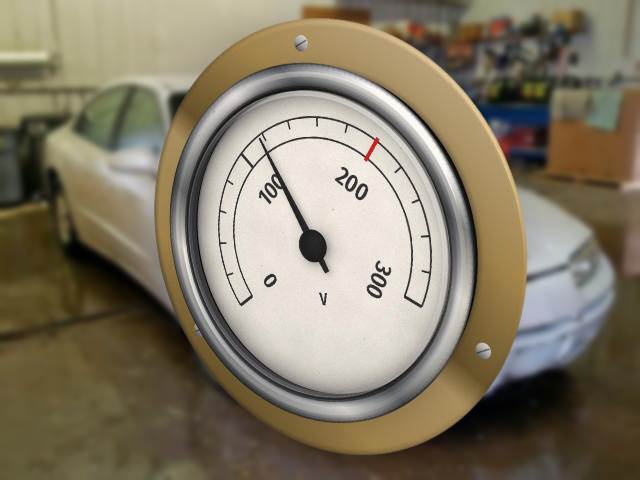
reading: value=120 unit=V
